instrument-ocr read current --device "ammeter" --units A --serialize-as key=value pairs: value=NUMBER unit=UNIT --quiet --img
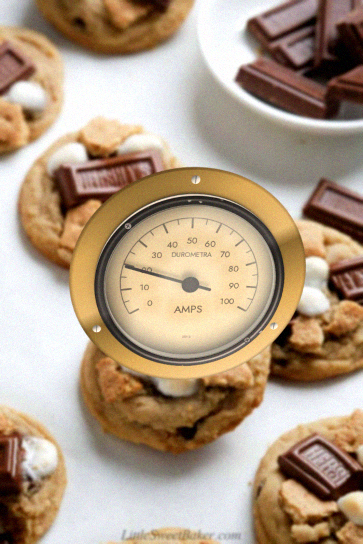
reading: value=20 unit=A
